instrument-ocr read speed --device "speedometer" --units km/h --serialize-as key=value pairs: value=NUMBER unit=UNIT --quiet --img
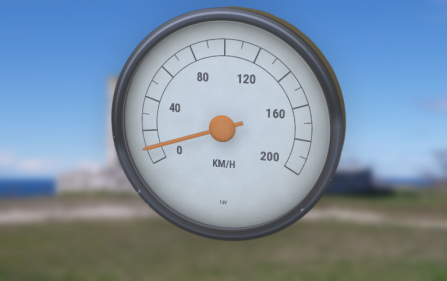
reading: value=10 unit=km/h
